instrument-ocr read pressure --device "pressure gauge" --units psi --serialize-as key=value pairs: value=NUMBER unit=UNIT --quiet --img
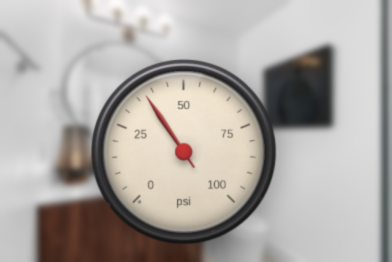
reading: value=37.5 unit=psi
